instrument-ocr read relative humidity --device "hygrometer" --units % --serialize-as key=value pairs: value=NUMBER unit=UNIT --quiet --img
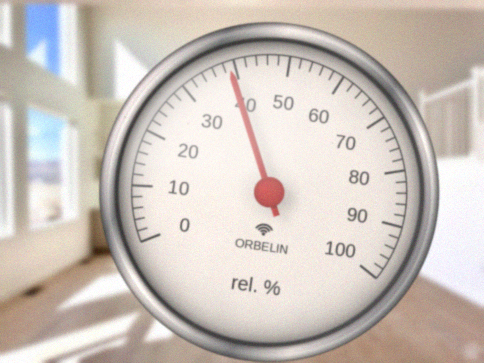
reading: value=39 unit=%
